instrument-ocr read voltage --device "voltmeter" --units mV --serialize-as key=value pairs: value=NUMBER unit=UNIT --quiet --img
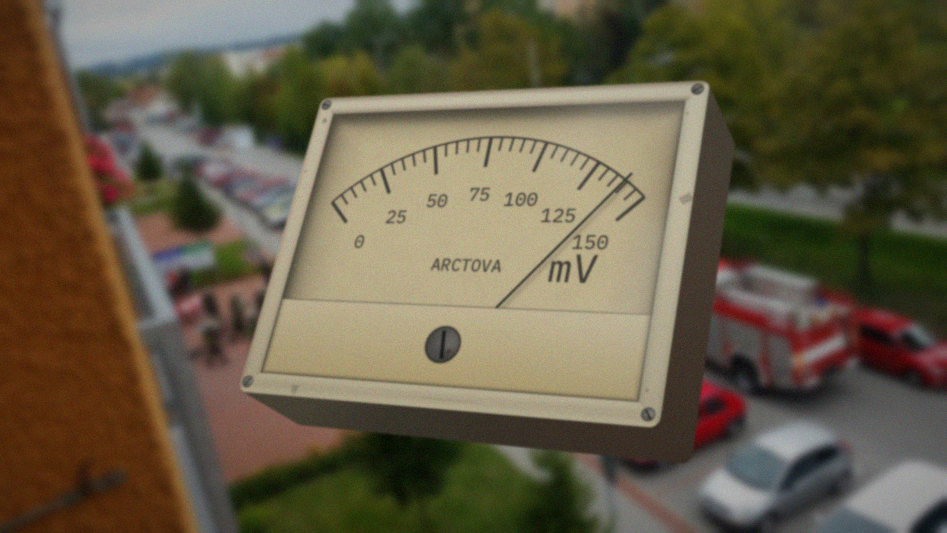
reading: value=140 unit=mV
